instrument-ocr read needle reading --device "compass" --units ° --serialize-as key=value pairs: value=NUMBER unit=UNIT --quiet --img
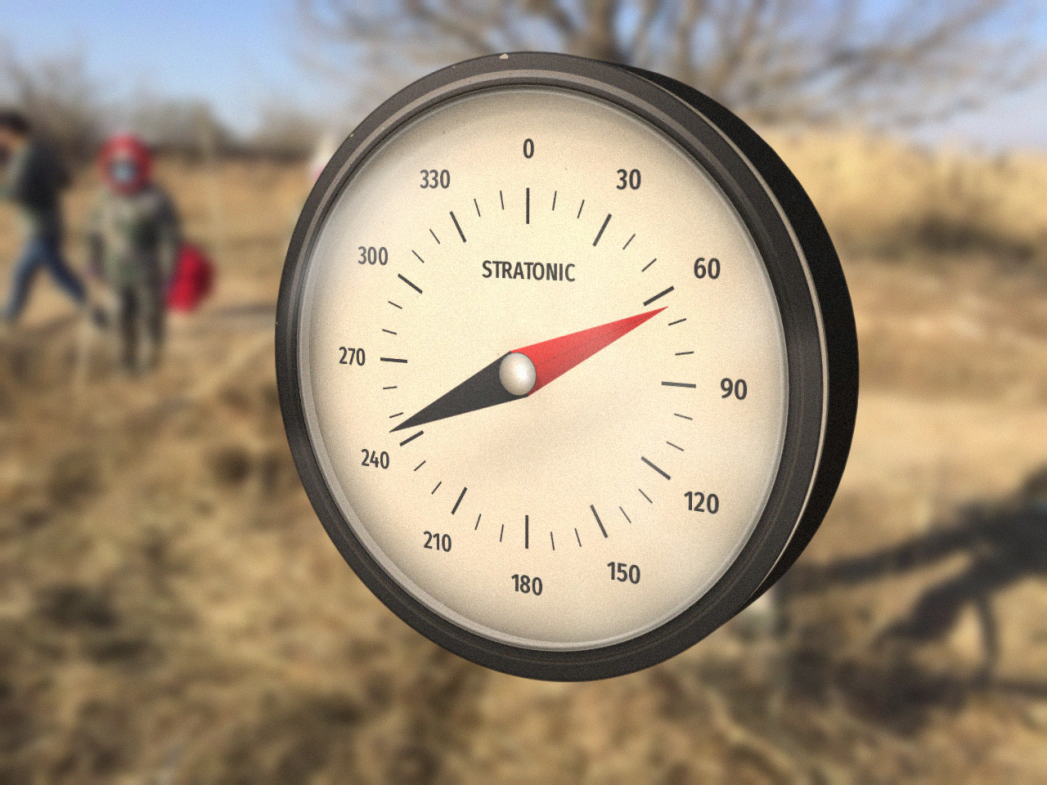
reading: value=65 unit=°
